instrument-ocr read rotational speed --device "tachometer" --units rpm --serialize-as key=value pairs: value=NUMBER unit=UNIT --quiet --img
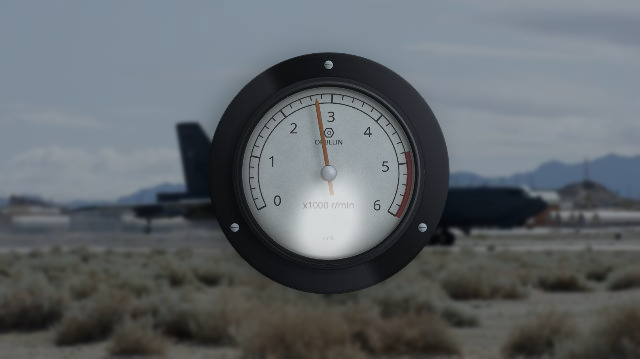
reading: value=2700 unit=rpm
